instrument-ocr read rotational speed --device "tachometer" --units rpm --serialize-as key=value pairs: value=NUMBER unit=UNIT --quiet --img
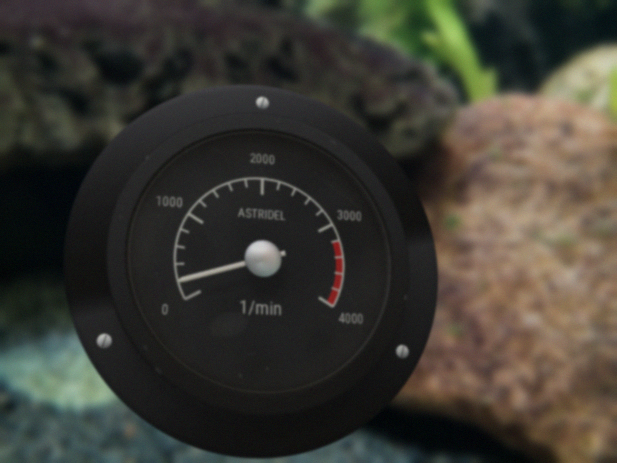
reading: value=200 unit=rpm
